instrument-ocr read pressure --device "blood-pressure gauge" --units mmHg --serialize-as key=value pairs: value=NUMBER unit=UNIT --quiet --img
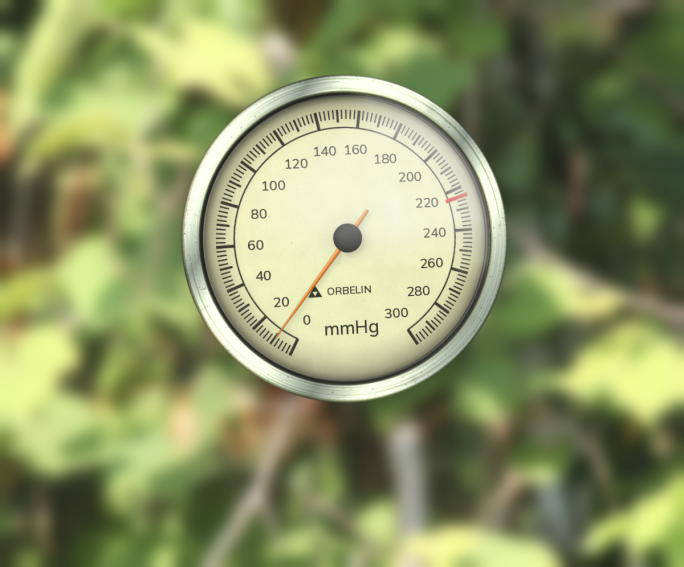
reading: value=10 unit=mmHg
